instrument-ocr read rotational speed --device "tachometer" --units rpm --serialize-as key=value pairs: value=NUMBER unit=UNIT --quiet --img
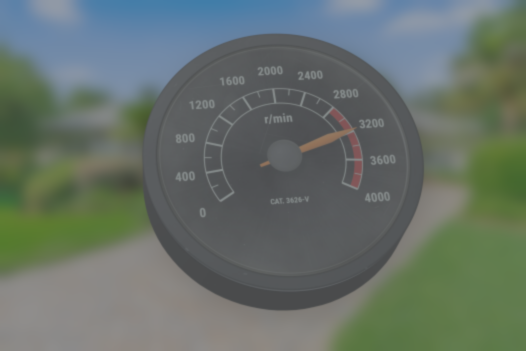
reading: value=3200 unit=rpm
